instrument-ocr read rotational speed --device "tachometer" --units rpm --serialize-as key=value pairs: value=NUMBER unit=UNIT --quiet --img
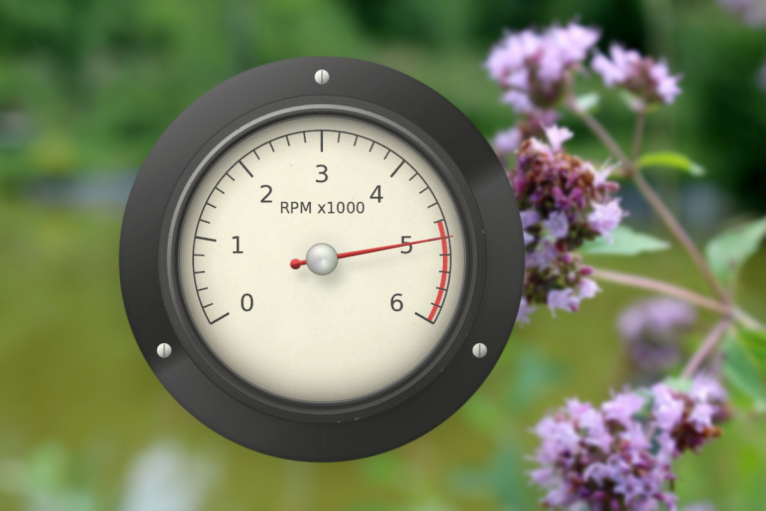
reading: value=5000 unit=rpm
